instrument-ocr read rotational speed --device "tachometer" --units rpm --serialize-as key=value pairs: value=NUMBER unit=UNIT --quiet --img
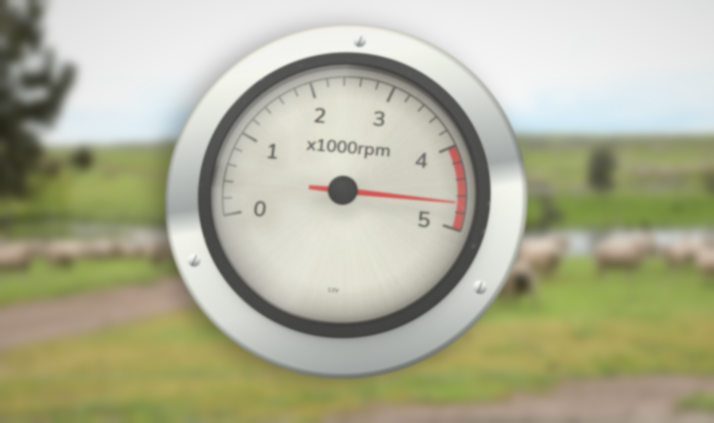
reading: value=4700 unit=rpm
